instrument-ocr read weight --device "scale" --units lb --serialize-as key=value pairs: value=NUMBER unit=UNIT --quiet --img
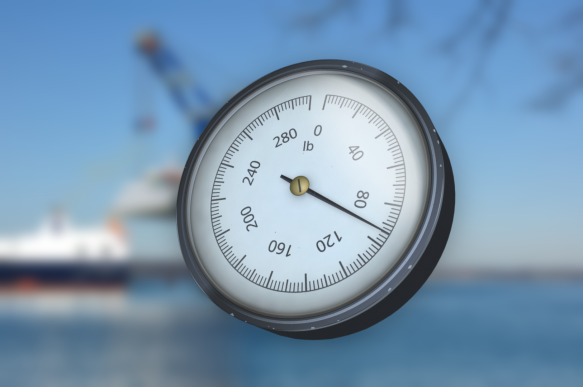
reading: value=94 unit=lb
